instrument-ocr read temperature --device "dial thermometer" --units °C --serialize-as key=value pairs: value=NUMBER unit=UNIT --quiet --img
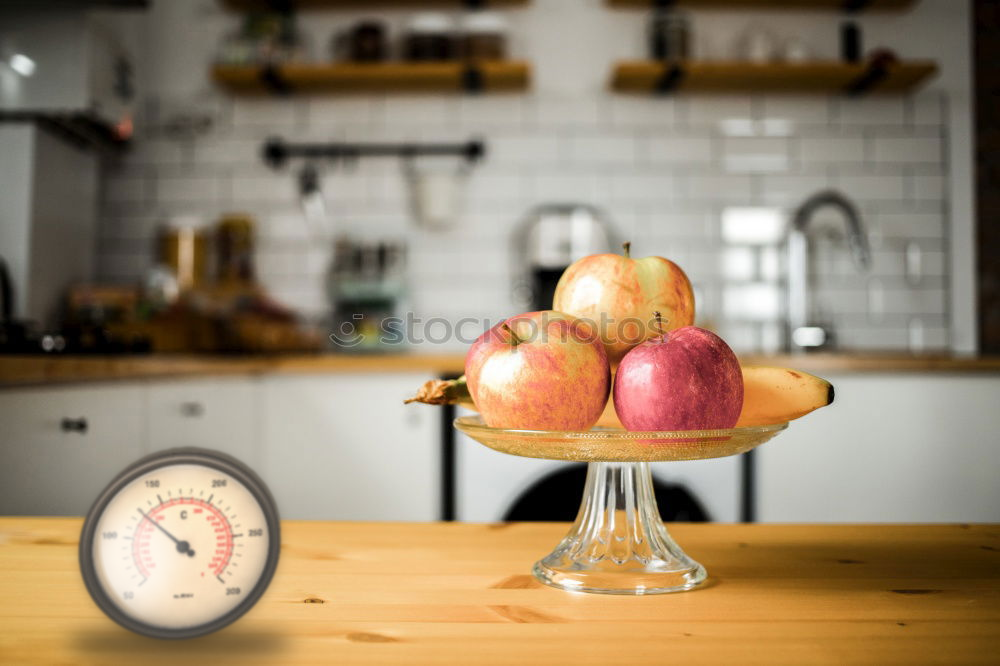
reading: value=130 unit=°C
